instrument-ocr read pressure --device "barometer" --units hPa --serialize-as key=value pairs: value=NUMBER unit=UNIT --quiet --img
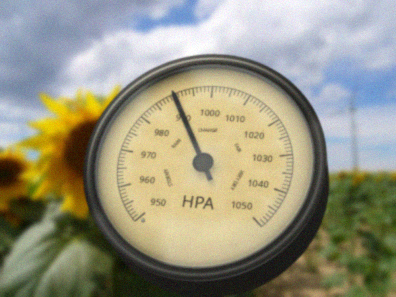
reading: value=990 unit=hPa
